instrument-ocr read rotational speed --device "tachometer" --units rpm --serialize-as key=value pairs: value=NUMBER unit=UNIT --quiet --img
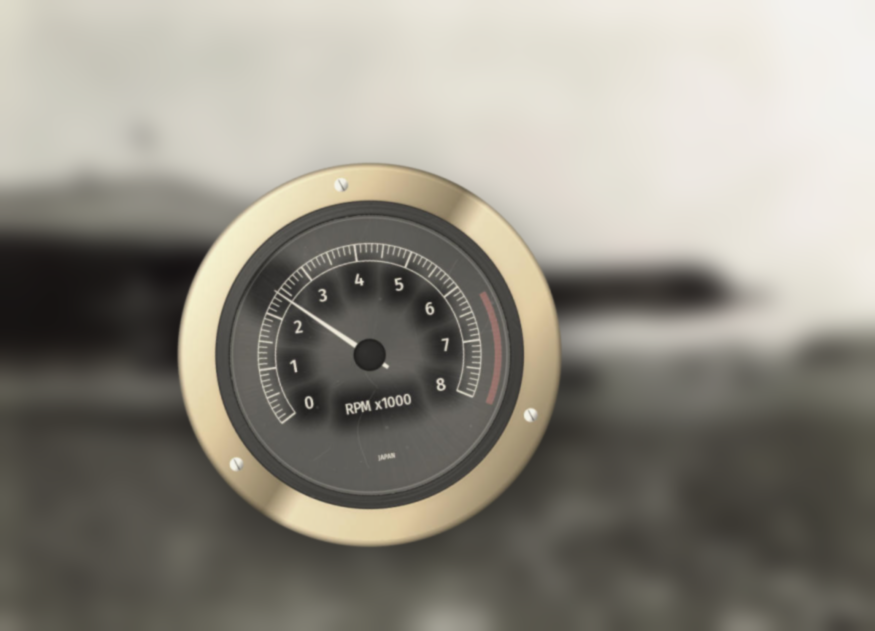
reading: value=2400 unit=rpm
